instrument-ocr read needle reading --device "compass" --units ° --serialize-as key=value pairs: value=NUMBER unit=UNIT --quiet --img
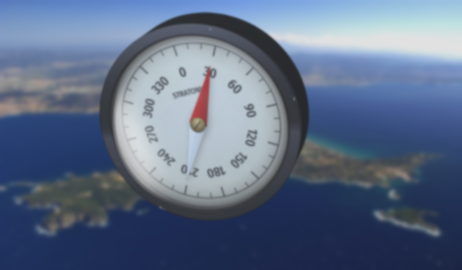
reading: value=30 unit=°
